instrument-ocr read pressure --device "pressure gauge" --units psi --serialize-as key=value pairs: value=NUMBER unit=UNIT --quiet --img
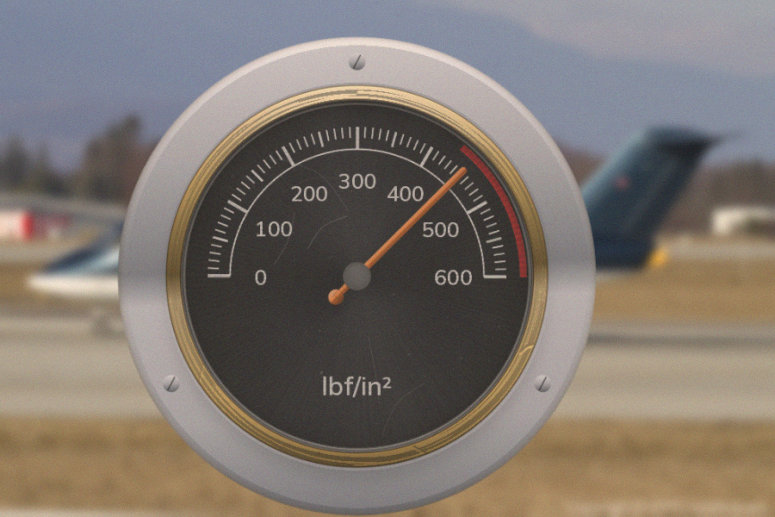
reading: value=450 unit=psi
